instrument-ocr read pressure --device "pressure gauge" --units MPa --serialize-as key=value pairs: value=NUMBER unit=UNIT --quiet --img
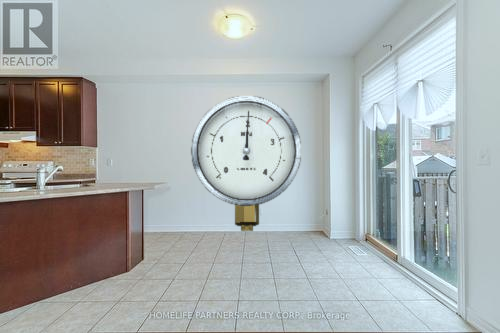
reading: value=2 unit=MPa
